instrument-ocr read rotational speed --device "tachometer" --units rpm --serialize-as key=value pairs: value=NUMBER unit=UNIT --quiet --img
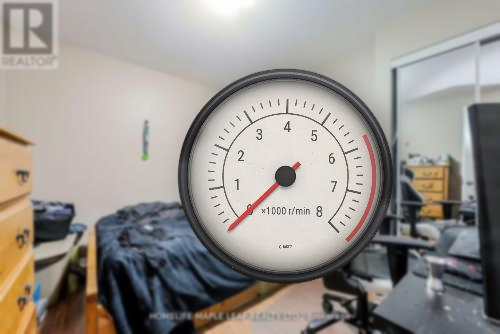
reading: value=0 unit=rpm
